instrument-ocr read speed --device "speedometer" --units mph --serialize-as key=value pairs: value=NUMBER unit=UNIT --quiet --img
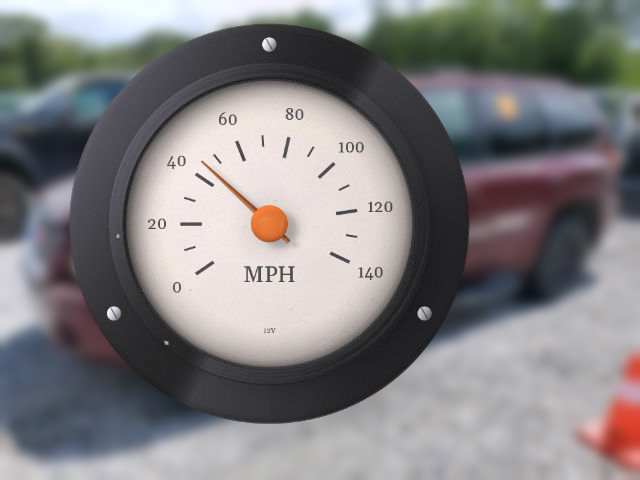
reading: value=45 unit=mph
